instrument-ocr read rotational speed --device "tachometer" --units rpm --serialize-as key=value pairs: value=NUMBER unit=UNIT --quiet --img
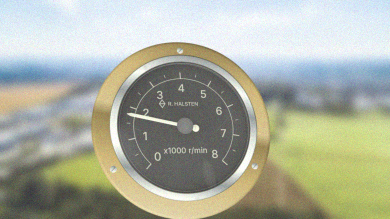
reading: value=1750 unit=rpm
